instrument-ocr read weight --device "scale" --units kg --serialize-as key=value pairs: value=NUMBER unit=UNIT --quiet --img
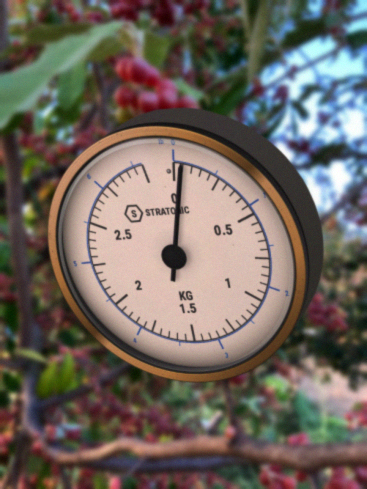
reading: value=0.05 unit=kg
